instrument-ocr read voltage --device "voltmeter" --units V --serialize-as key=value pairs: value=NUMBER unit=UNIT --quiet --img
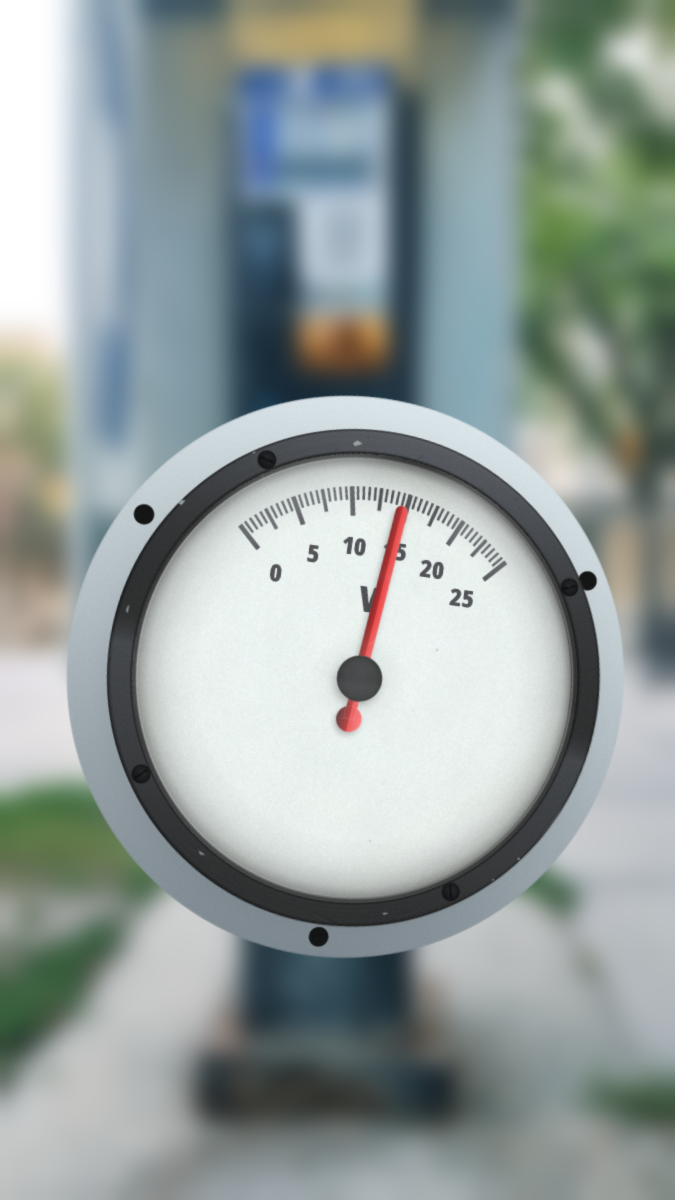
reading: value=14.5 unit=V
